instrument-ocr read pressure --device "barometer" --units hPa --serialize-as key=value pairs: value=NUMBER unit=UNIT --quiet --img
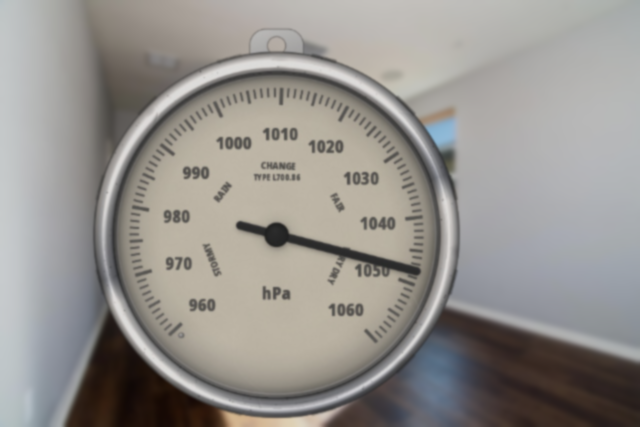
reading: value=1048 unit=hPa
